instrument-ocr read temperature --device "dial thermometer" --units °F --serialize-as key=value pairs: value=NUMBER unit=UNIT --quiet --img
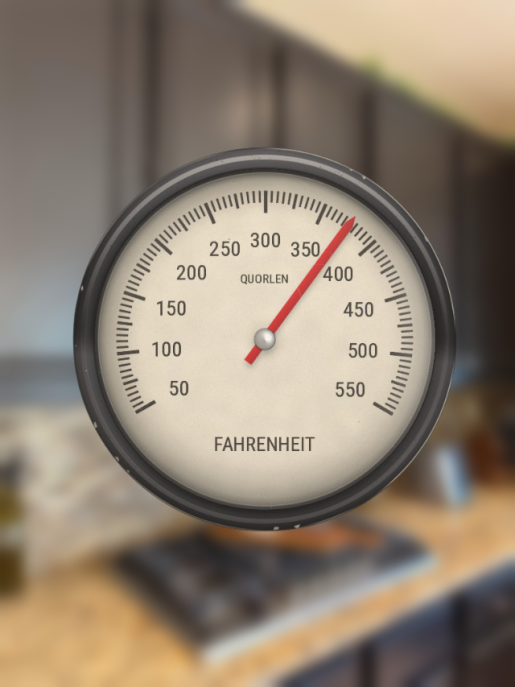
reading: value=375 unit=°F
